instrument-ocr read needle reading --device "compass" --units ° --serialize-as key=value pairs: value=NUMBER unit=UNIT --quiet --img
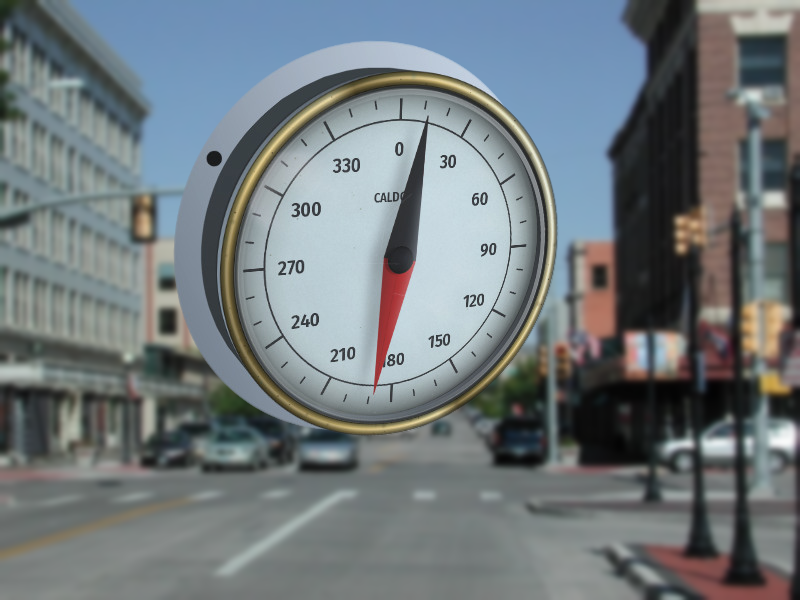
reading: value=190 unit=°
